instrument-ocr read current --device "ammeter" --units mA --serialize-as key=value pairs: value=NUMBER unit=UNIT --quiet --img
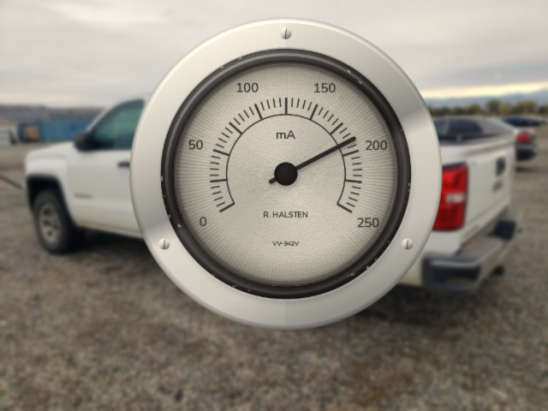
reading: value=190 unit=mA
